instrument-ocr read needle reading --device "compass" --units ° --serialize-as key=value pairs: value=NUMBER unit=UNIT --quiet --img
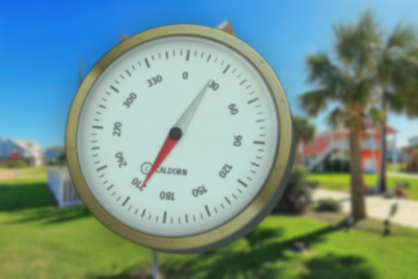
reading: value=205 unit=°
